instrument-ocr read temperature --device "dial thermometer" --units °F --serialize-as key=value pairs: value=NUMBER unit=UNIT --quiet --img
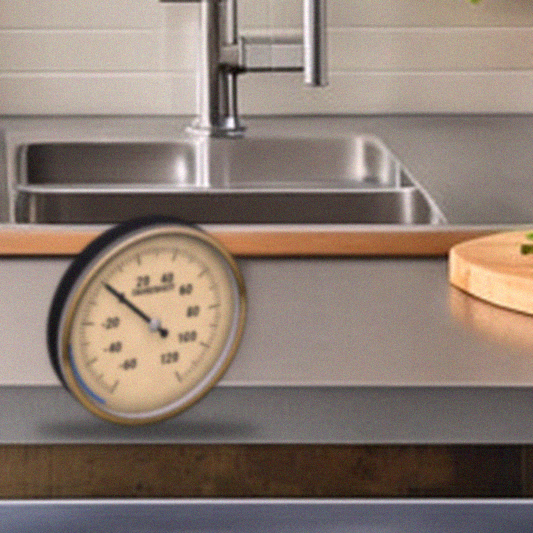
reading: value=0 unit=°F
